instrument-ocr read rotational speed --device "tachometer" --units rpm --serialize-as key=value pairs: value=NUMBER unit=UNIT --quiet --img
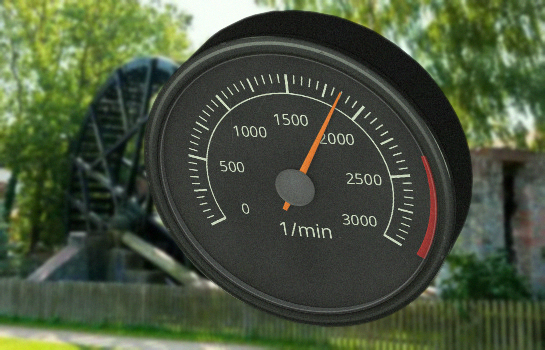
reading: value=1850 unit=rpm
